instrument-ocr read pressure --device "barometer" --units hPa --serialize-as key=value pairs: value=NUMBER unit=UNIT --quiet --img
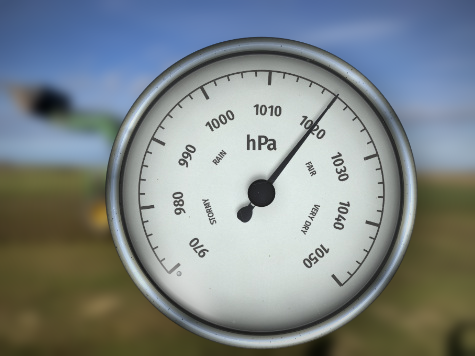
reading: value=1020 unit=hPa
